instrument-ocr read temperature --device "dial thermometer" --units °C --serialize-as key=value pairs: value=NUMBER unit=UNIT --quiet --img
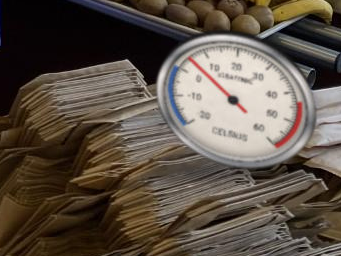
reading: value=5 unit=°C
